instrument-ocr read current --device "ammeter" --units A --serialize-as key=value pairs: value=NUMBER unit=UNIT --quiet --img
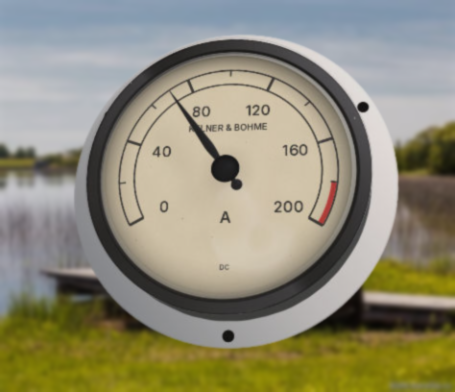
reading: value=70 unit=A
